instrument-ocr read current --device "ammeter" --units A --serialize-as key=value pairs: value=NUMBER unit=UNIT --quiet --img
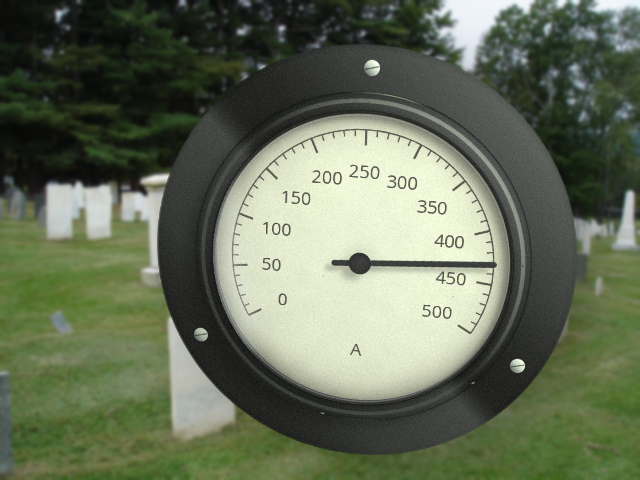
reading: value=430 unit=A
